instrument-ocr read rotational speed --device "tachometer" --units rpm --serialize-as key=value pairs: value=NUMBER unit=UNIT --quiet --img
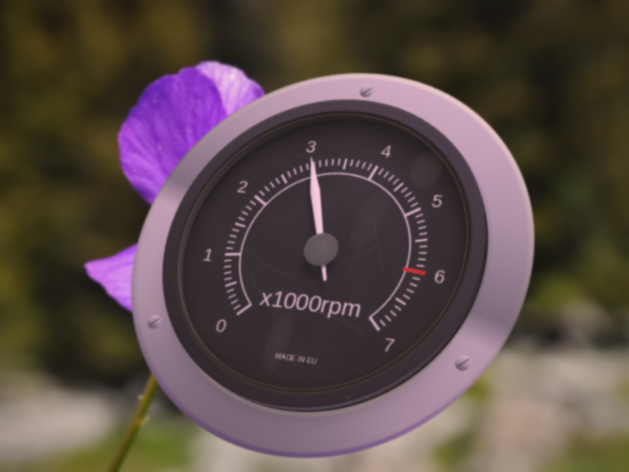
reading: value=3000 unit=rpm
